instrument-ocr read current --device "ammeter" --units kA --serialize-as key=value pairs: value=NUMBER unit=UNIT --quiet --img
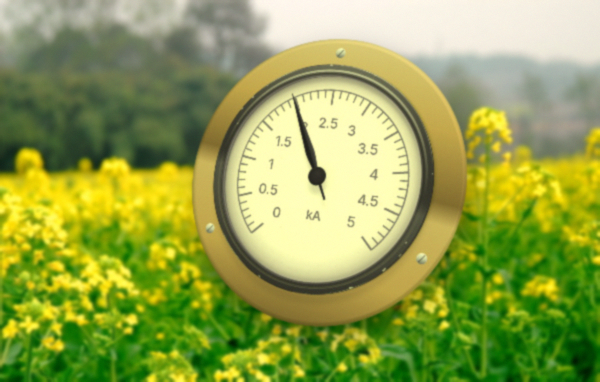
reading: value=2 unit=kA
